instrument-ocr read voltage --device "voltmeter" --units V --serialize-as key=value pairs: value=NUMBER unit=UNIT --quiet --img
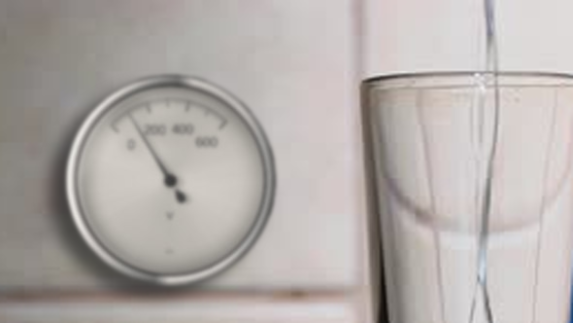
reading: value=100 unit=V
